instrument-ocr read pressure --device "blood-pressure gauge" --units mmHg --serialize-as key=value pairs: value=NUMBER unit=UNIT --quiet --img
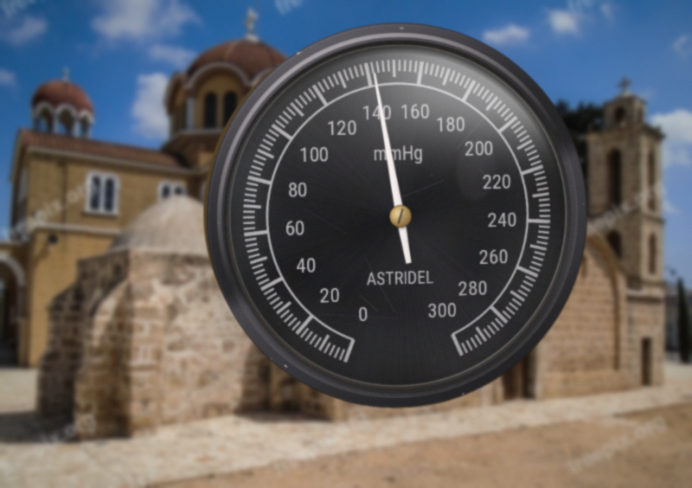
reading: value=142 unit=mmHg
